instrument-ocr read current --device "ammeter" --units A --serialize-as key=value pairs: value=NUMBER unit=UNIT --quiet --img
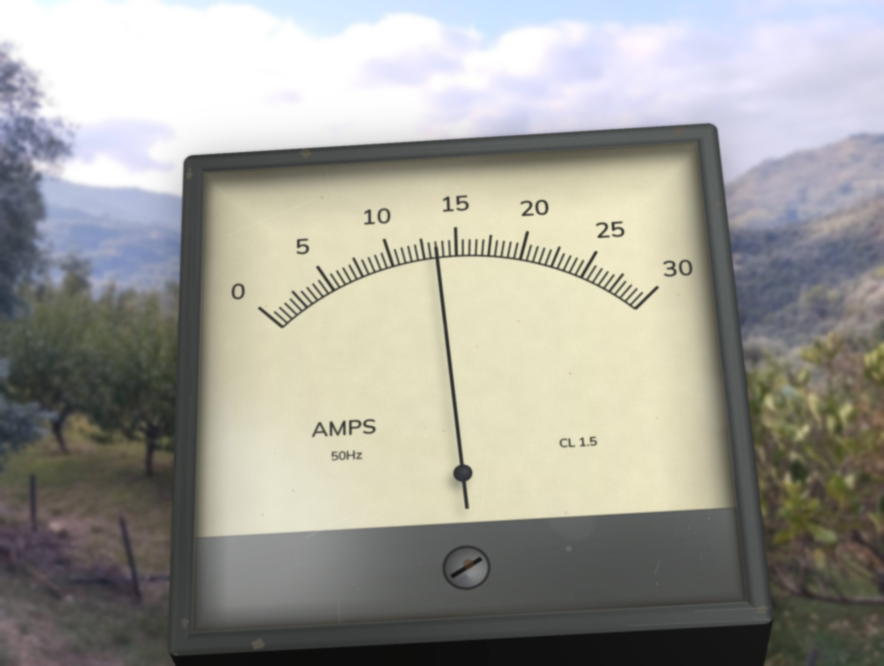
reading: value=13.5 unit=A
